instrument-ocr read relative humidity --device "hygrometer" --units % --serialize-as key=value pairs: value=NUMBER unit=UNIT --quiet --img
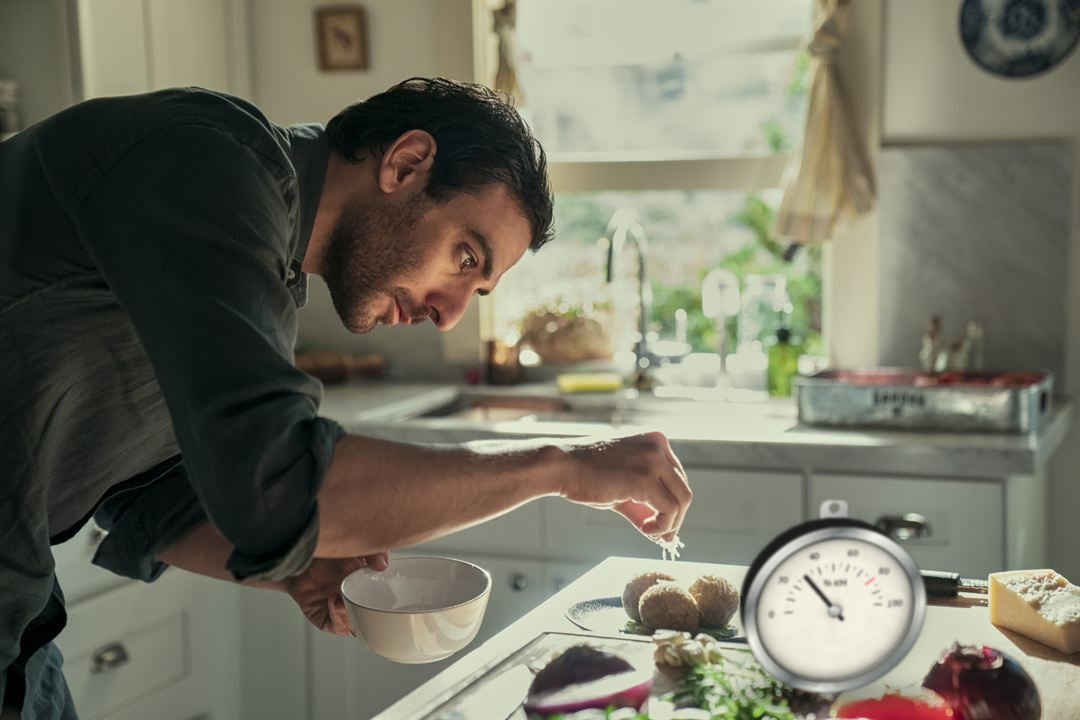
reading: value=30 unit=%
